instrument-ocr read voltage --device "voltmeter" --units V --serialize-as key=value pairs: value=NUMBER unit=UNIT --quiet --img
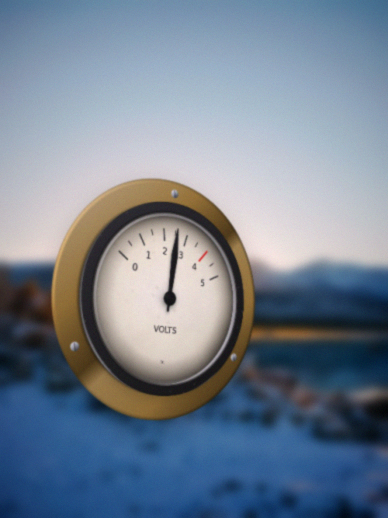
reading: value=2.5 unit=V
